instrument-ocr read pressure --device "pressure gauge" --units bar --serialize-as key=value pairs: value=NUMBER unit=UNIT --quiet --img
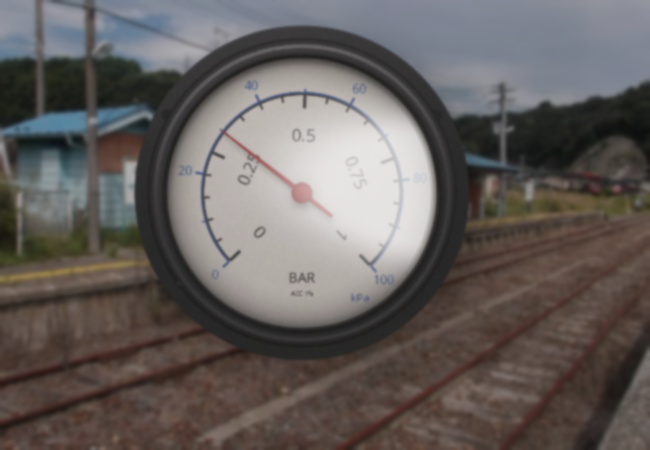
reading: value=0.3 unit=bar
